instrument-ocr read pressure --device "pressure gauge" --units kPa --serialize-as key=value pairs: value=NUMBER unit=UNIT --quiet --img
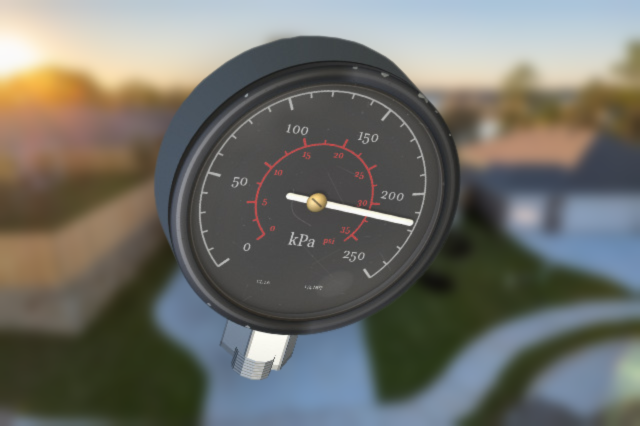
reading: value=215 unit=kPa
